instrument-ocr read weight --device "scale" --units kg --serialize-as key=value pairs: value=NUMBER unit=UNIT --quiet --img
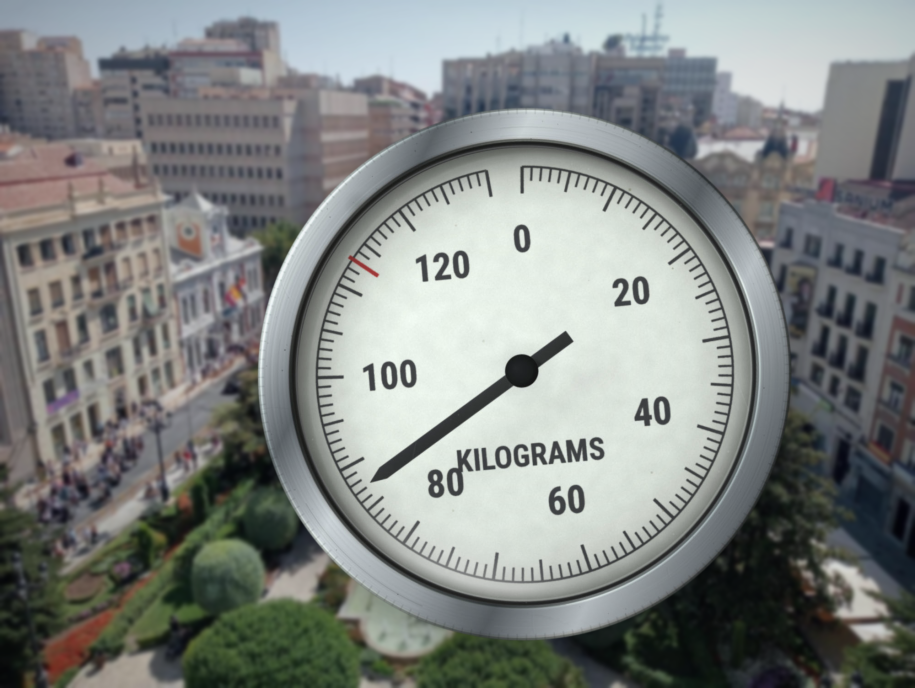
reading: value=87 unit=kg
